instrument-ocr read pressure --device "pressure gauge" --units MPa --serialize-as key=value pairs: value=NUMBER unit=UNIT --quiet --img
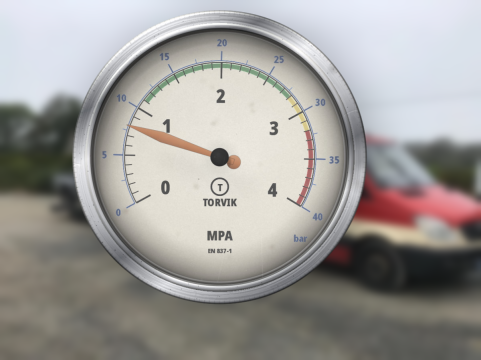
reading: value=0.8 unit=MPa
